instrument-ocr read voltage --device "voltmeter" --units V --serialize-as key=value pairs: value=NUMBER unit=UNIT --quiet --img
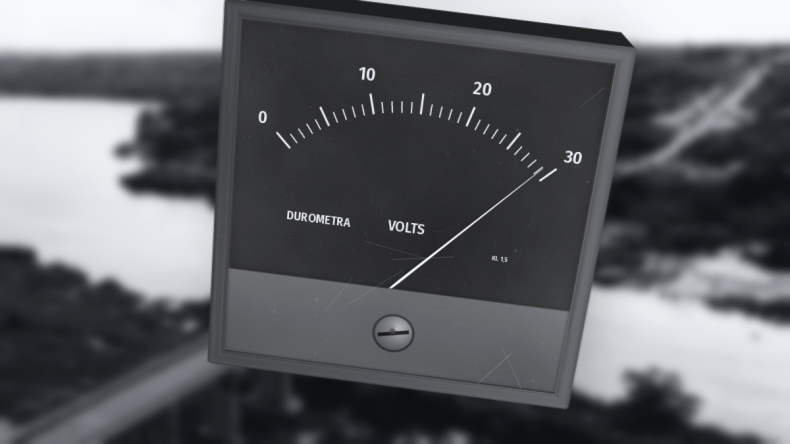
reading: value=29 unit=V
